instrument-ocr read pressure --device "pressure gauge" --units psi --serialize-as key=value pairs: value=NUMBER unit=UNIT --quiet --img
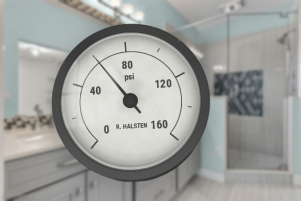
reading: value=60 unit=psi
